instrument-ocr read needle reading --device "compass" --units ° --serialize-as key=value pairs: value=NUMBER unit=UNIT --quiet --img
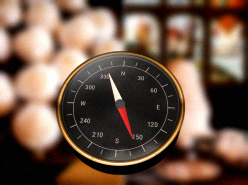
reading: value=157.5 unit=°
